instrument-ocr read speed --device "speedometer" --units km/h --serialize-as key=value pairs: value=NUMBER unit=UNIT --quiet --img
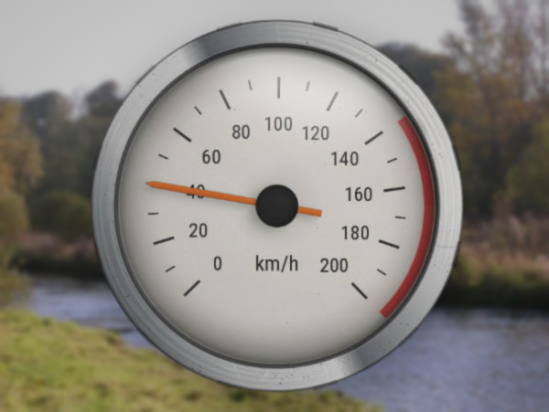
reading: value=40 unit=km/h
